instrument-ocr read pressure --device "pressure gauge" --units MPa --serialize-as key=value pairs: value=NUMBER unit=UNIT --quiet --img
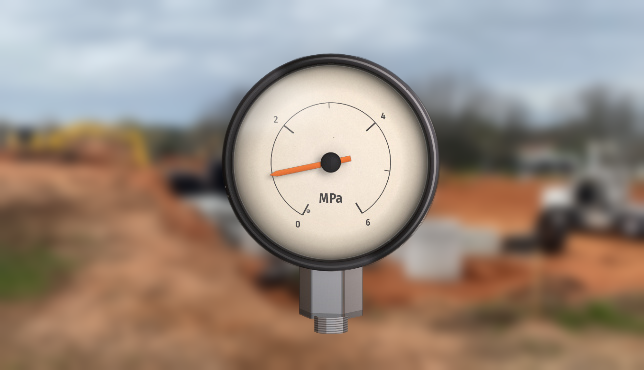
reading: value=1 unit=MPa
